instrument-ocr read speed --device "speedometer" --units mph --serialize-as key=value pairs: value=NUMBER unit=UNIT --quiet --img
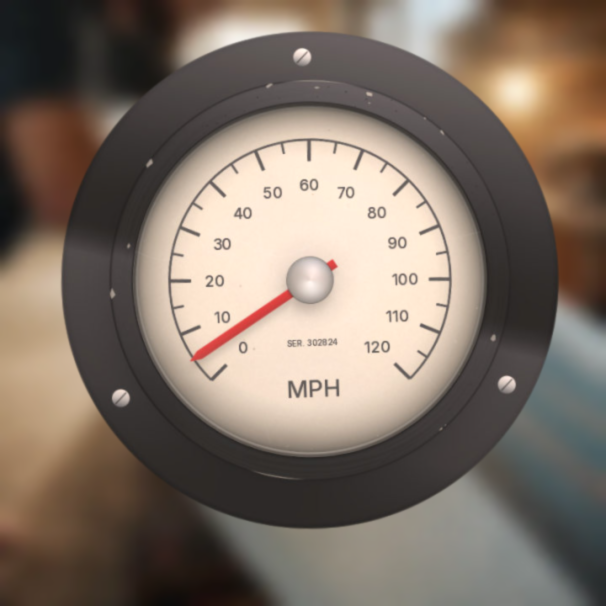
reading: value=5 unit=mph
